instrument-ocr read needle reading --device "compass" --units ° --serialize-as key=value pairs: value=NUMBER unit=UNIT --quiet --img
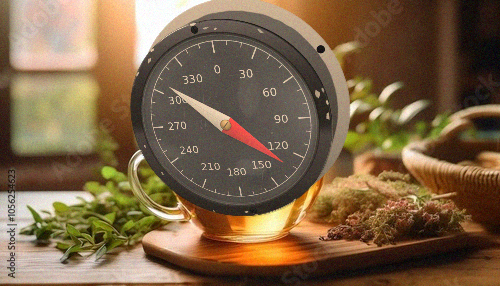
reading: value=130 unit=°
